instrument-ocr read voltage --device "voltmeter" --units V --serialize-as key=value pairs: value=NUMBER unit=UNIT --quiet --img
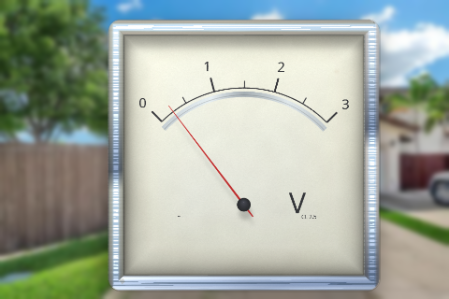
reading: value=0.25 unit=V
